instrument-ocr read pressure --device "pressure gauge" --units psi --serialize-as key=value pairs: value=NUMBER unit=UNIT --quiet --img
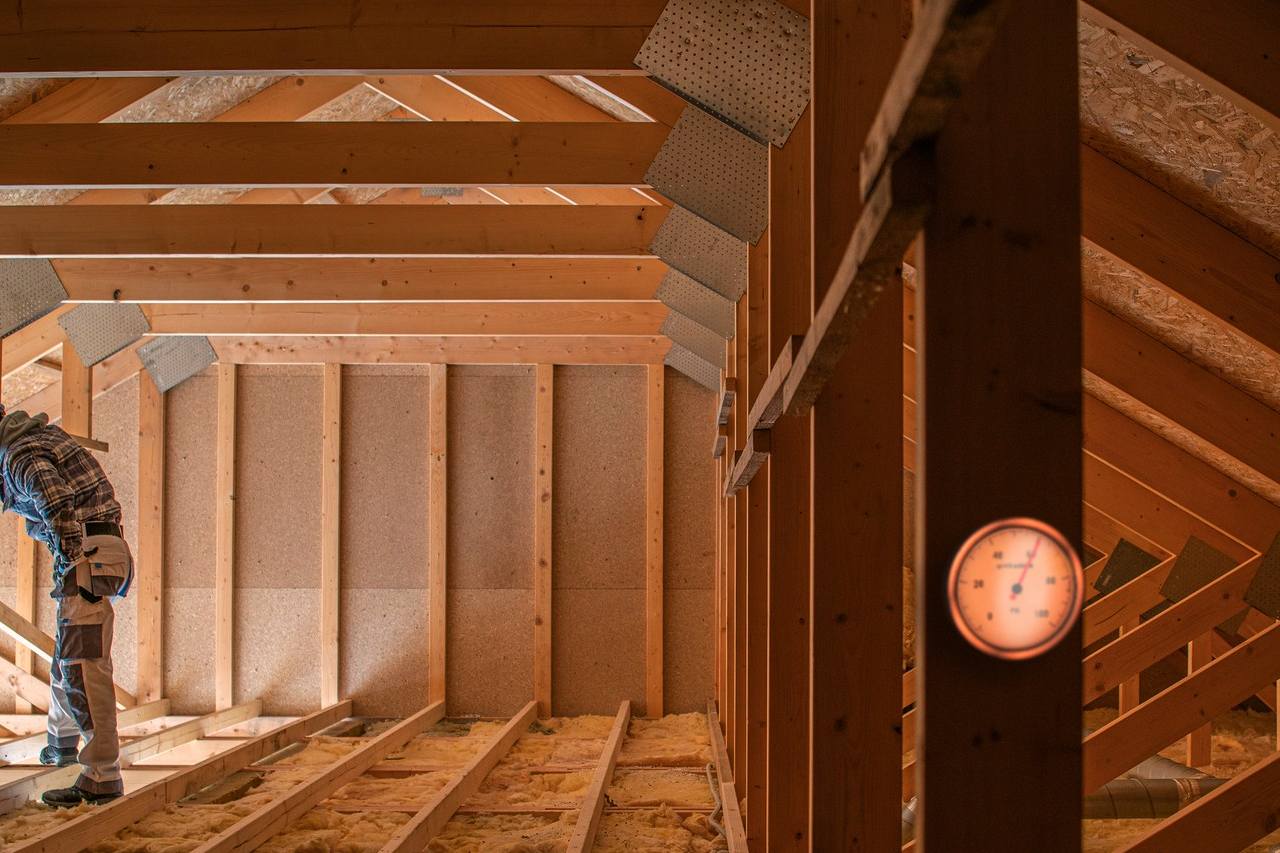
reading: value=60 unit=psi
